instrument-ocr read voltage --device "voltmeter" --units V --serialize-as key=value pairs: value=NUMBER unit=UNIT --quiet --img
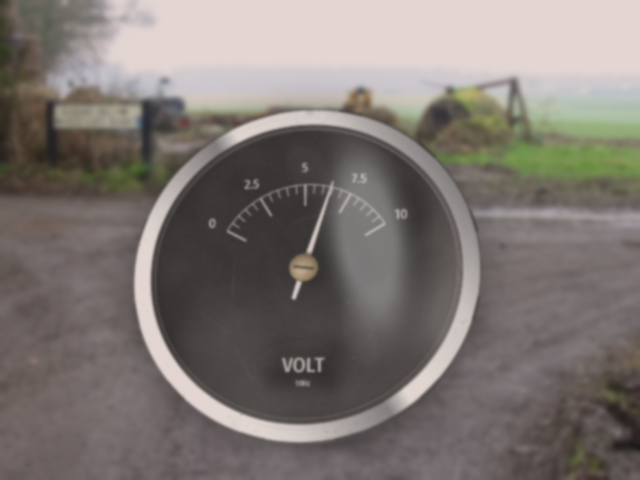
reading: value=6.5 unit=V
